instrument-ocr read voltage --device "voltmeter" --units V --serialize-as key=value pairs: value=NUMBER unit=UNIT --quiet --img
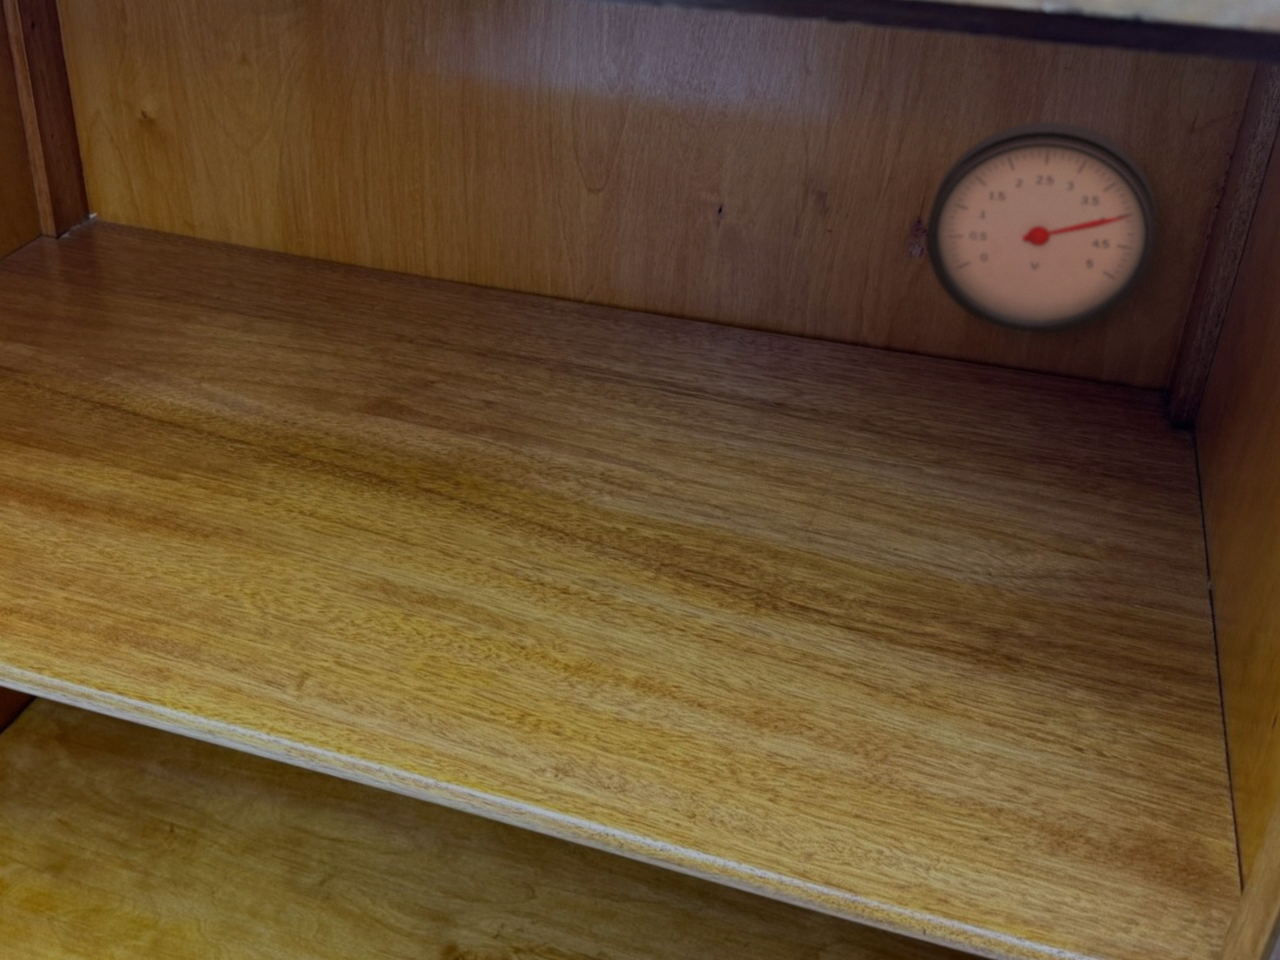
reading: value=4 unit=V
